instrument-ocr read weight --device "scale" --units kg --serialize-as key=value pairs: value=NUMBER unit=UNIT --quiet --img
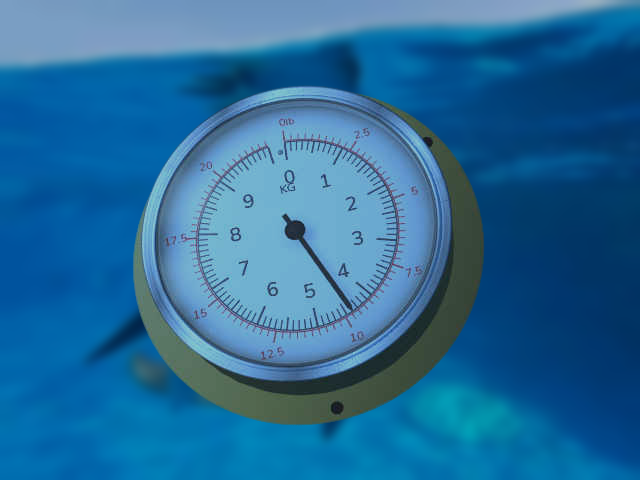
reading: value=4.4 unit=kg
